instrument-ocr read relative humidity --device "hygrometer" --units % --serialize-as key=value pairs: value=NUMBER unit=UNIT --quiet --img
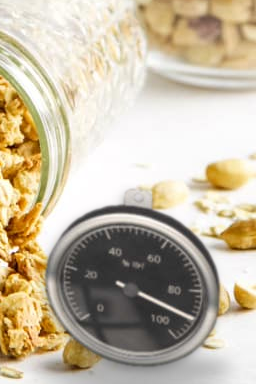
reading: value=90 unit=%
